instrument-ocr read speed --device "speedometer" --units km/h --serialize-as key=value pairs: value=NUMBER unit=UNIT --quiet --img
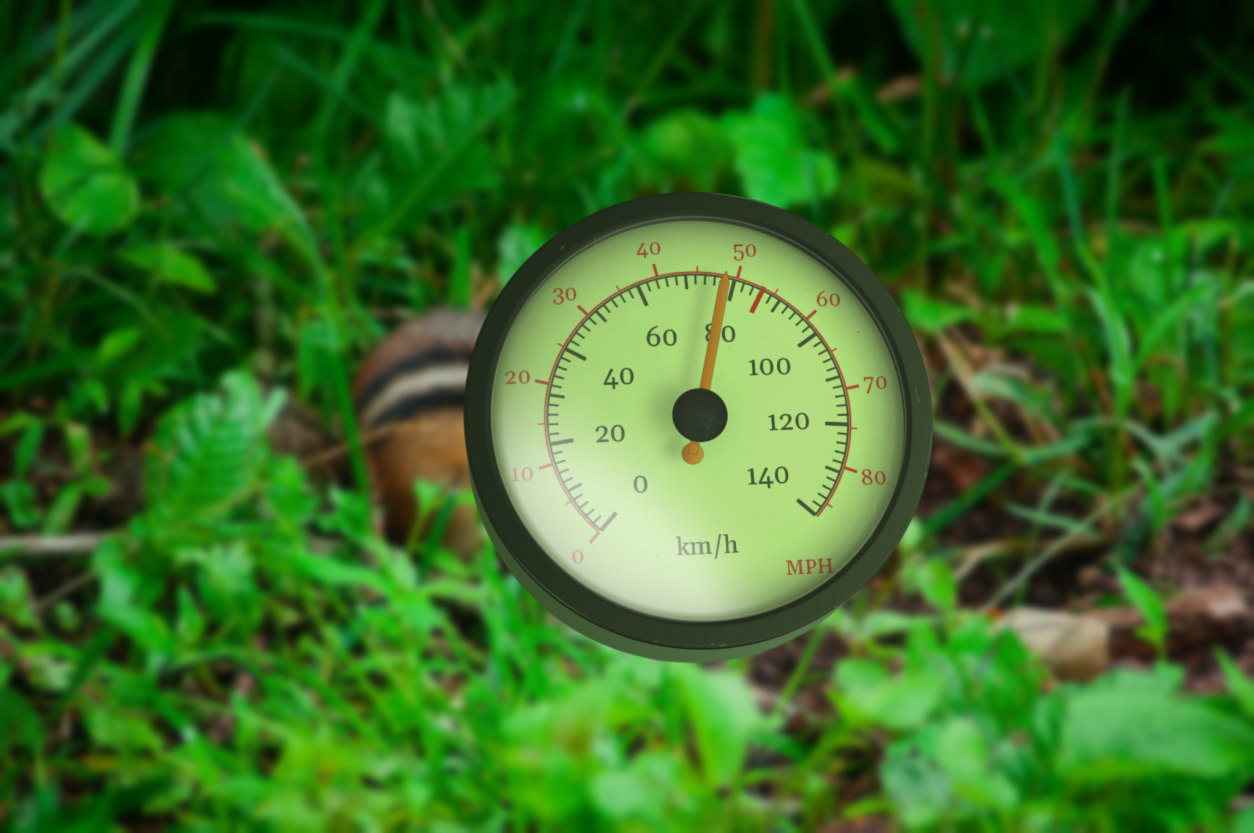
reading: value=78 unit=km/h
